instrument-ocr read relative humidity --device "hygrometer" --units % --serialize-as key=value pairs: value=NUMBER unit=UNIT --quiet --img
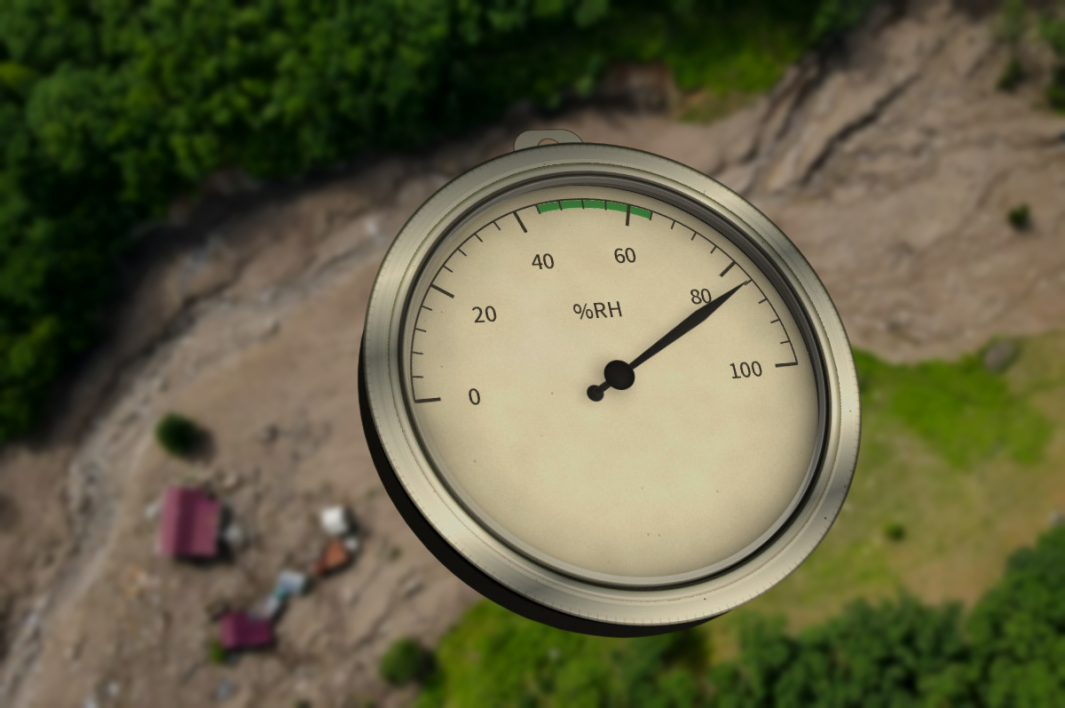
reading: value=84 unit=%
